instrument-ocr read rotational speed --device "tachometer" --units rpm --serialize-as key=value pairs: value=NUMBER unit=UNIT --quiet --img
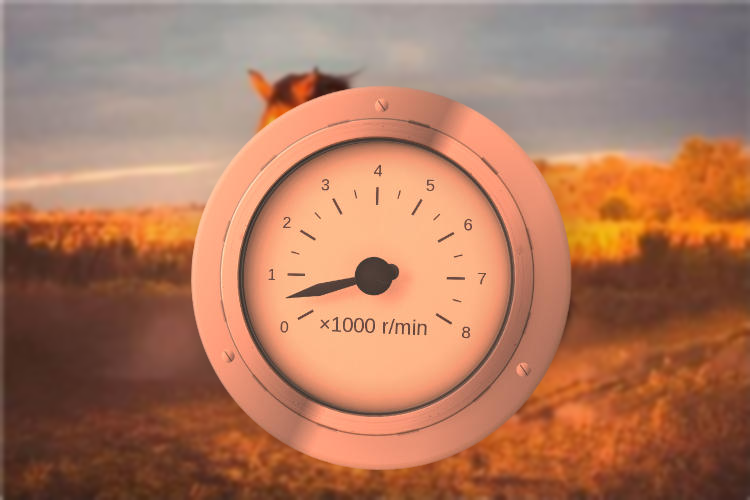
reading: value=500 unit=rpm
